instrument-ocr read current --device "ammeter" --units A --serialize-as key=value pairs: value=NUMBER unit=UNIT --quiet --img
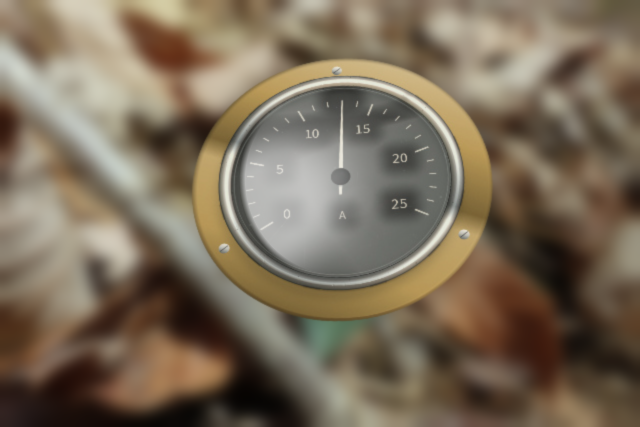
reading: value=13 unit=A
